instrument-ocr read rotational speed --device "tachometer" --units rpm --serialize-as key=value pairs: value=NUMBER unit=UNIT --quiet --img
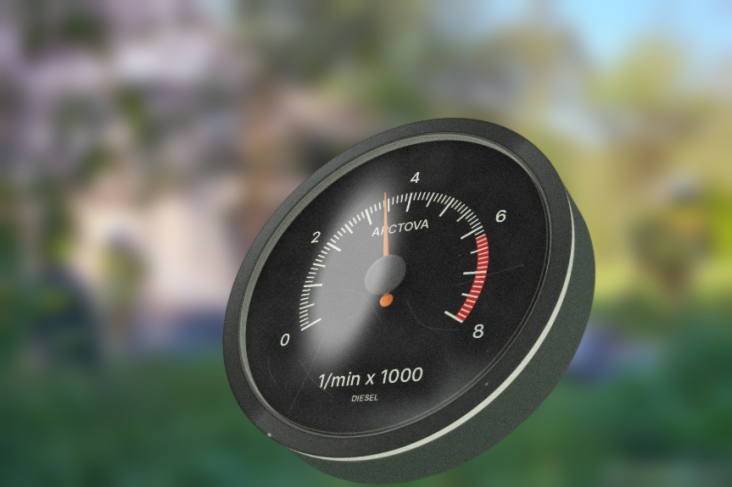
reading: value=3500 unit=rpm
